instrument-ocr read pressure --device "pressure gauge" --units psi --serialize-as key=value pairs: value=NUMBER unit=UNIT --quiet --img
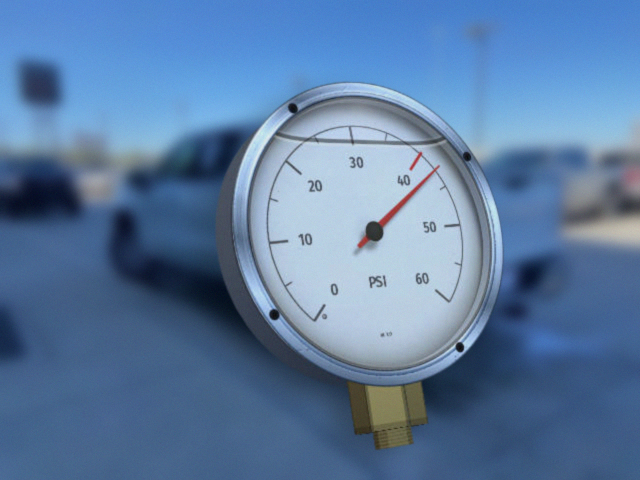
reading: value=42.5 unit=psi
